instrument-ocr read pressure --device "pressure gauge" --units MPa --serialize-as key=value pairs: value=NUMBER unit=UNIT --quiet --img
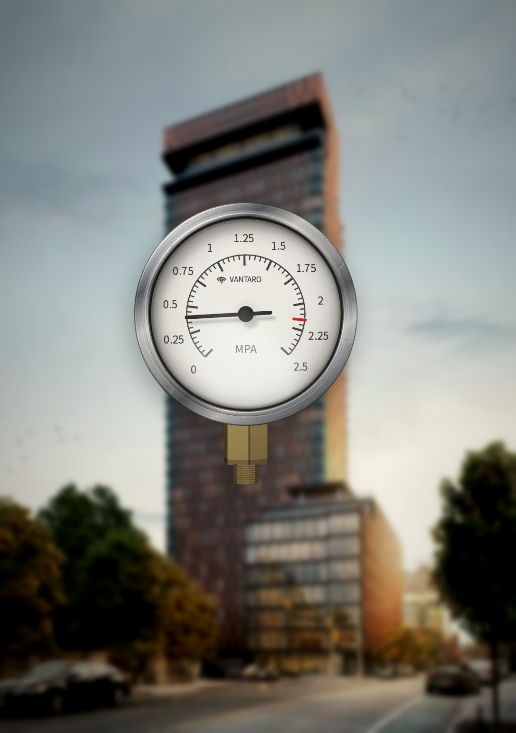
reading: value=0.4 unit=MPa
